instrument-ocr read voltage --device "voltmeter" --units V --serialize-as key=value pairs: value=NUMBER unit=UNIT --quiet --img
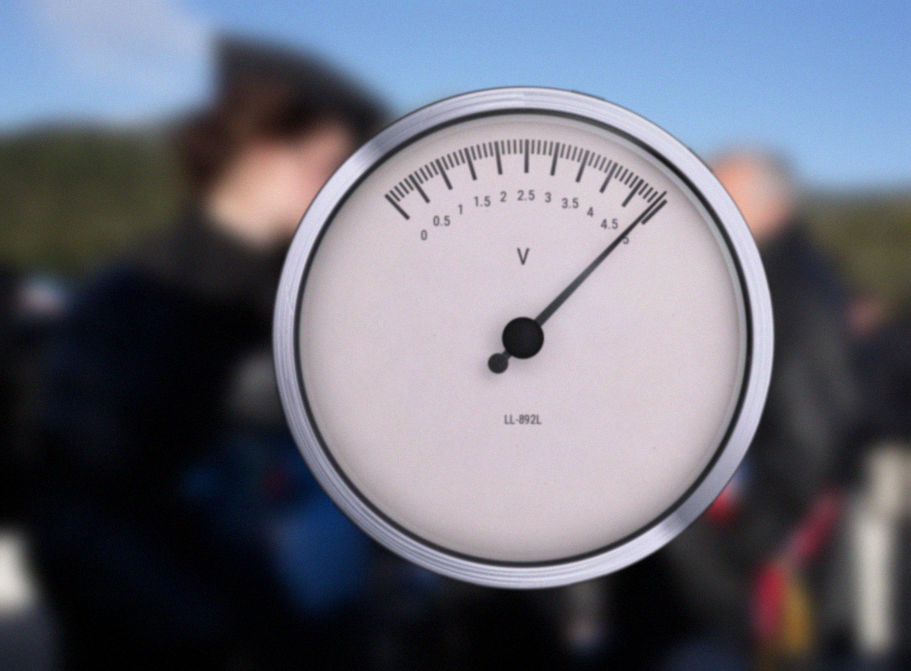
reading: value=4.9 unit=V
